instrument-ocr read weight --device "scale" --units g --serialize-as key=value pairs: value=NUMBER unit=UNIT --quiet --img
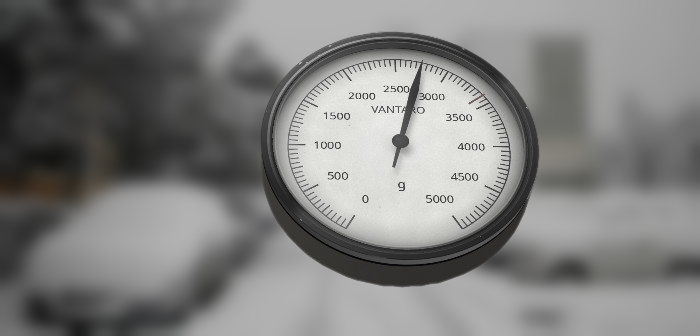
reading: value=2750 unit=g
